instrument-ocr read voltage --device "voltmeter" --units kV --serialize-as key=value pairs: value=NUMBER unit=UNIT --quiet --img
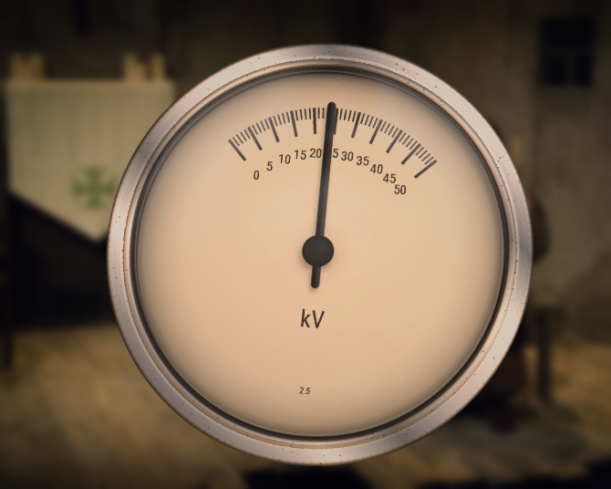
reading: value=24 unit=kV
